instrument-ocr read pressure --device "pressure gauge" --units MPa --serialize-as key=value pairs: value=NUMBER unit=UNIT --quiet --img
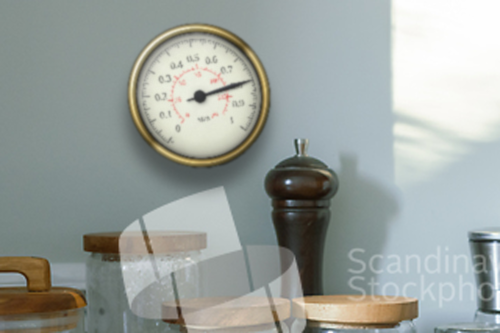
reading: value=0.8 unit=MPa
